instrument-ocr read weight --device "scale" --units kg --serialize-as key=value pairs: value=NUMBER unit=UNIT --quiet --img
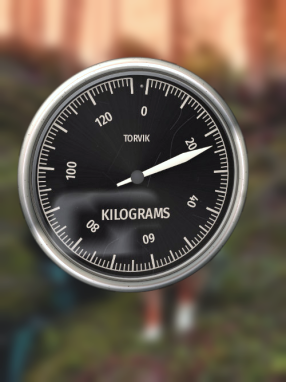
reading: value=23 unit=kg
